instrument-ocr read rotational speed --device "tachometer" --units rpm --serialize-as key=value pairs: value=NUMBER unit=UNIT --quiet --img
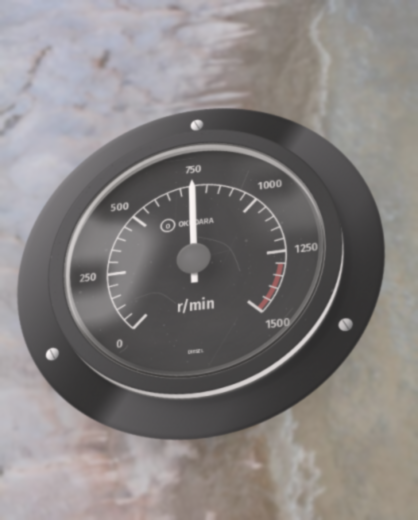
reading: value=750 unit=rpm
